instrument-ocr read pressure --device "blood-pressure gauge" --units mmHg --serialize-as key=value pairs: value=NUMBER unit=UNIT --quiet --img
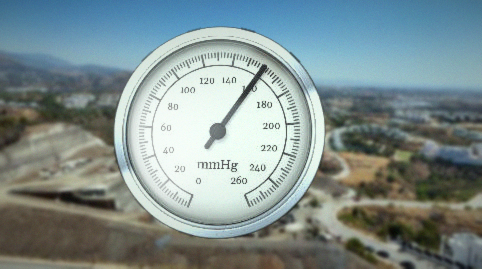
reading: value=160 unit=mmHg
